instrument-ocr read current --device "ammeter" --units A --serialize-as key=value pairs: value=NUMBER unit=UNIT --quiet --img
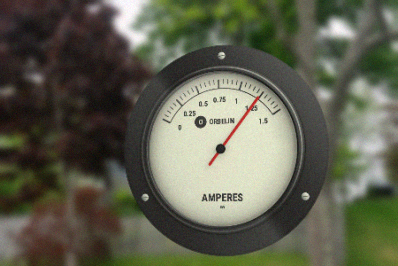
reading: value=1.25 unit=A
